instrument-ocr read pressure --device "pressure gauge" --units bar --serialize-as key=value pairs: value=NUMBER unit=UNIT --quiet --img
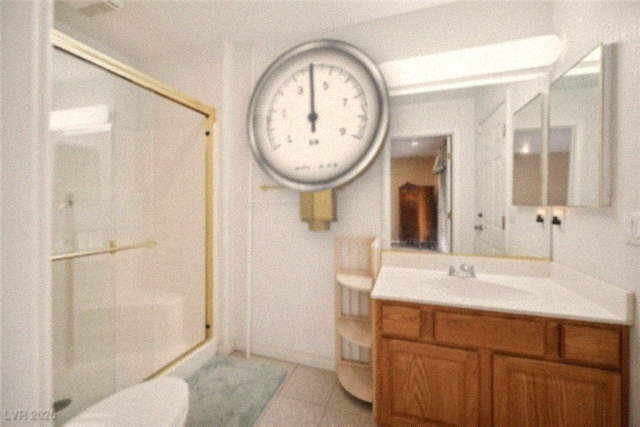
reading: value=4 unit=bar
